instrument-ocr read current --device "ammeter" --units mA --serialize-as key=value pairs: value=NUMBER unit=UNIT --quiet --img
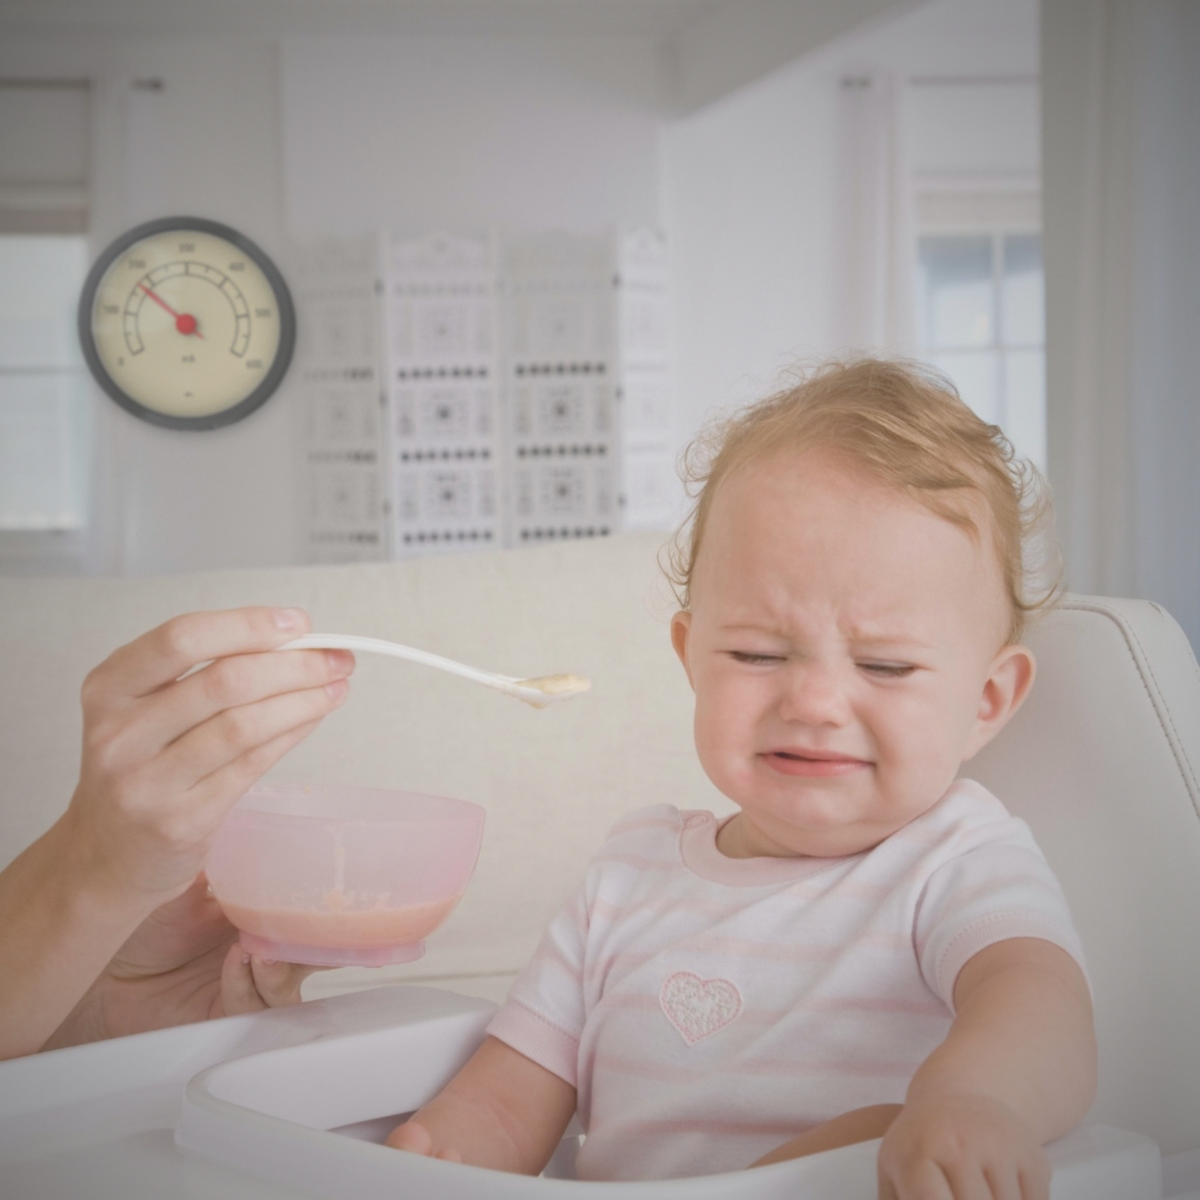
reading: value=175 unit=mA
